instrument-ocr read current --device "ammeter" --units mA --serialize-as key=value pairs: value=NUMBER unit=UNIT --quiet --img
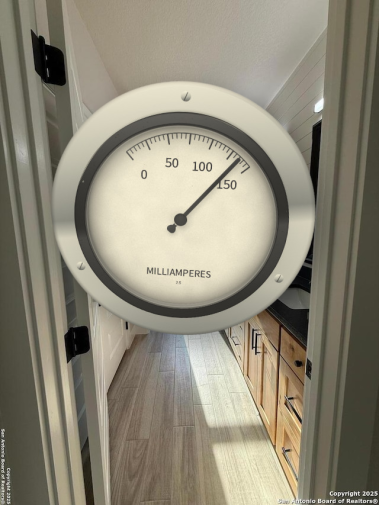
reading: value=135 unit=mA
